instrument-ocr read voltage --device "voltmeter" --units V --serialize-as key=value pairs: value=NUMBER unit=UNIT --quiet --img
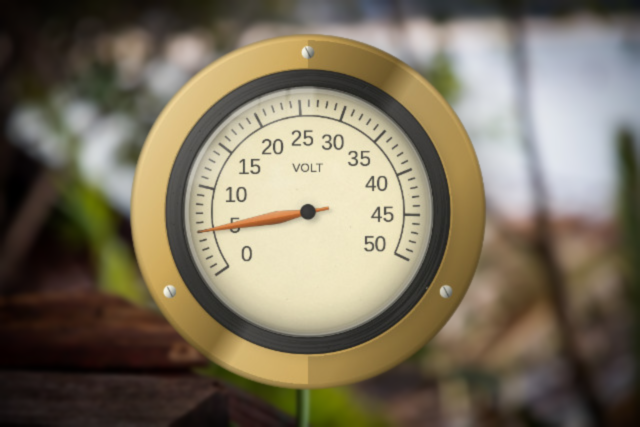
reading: value=5 unit=V
